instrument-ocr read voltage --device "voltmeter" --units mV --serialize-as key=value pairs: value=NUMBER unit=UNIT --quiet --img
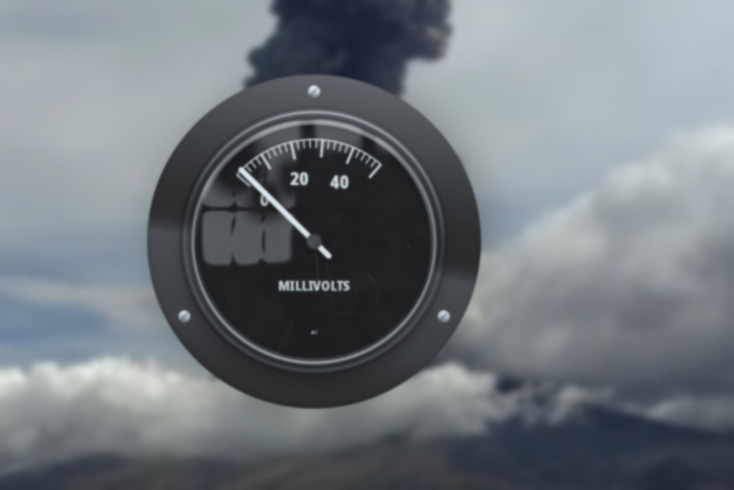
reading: value=2 unit=mV
